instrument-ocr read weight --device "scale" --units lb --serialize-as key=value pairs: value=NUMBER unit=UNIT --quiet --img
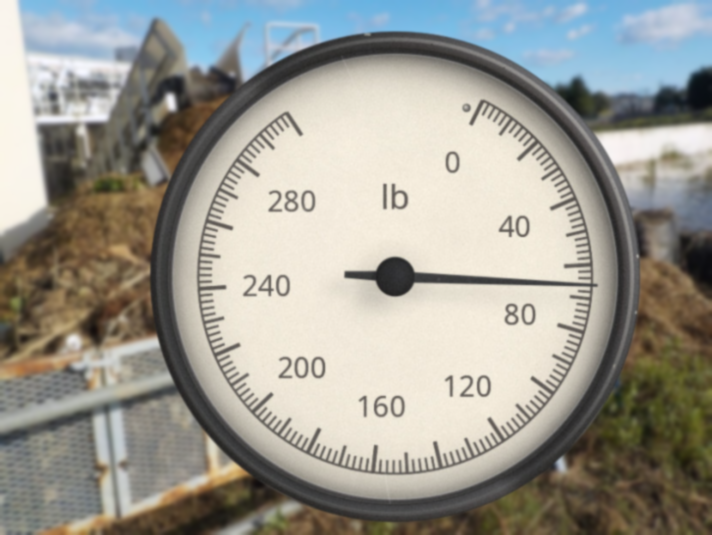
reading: value=66 unit=lb
